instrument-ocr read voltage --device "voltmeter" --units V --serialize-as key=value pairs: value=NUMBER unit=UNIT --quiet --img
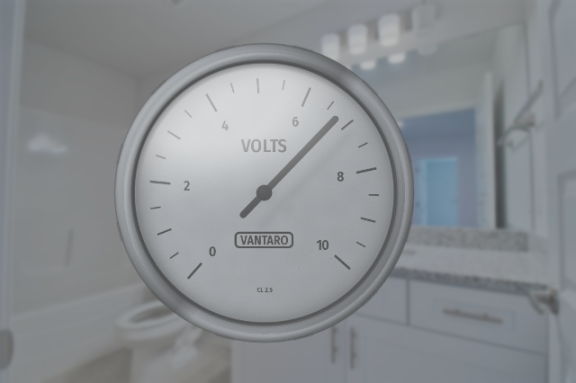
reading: value=6.75 unit=V
